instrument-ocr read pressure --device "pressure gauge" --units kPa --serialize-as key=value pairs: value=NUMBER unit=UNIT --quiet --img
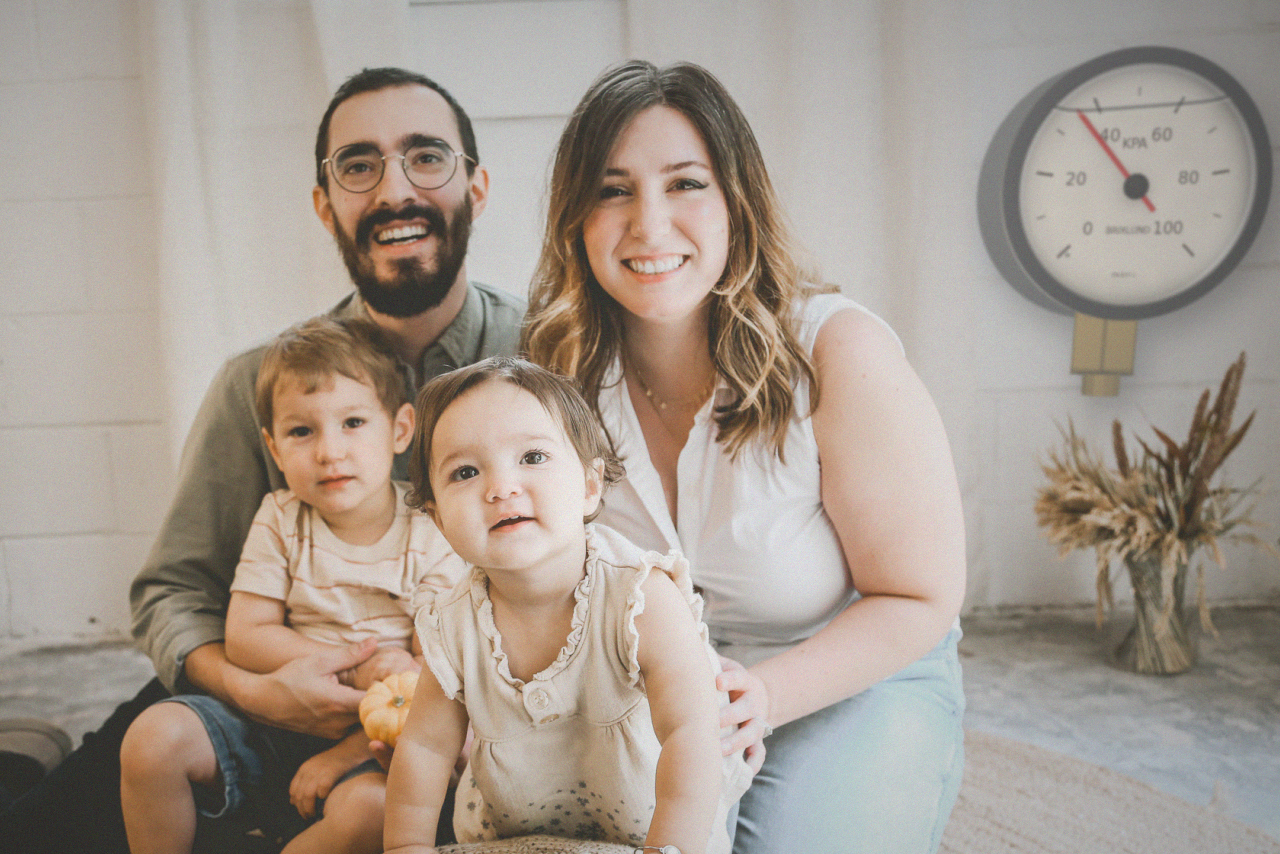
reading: value=35 unit=kPa
